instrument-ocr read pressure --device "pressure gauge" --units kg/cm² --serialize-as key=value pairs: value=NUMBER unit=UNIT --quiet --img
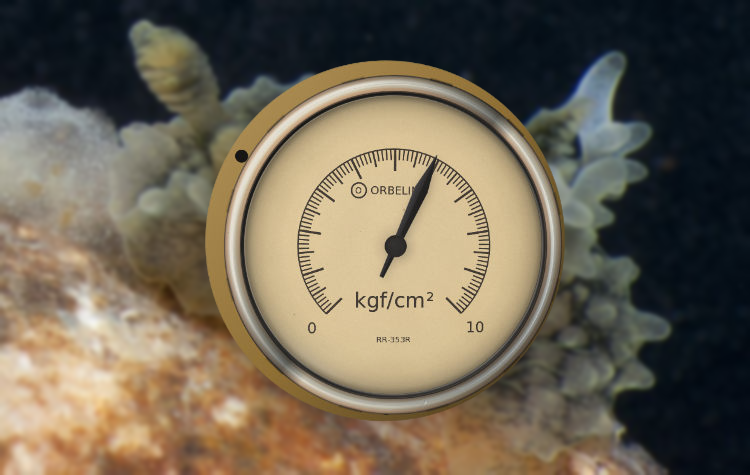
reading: value=5.9 unit=kg/cm²
